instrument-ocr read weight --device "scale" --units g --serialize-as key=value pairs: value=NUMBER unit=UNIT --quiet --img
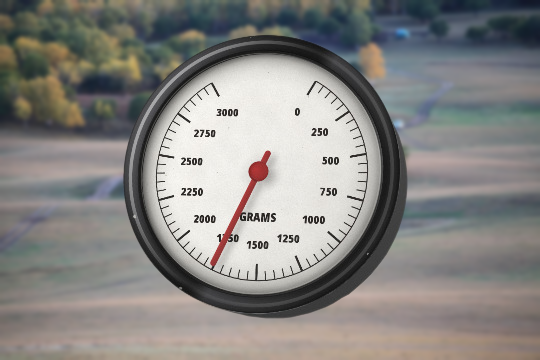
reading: value=1750 unit=g
